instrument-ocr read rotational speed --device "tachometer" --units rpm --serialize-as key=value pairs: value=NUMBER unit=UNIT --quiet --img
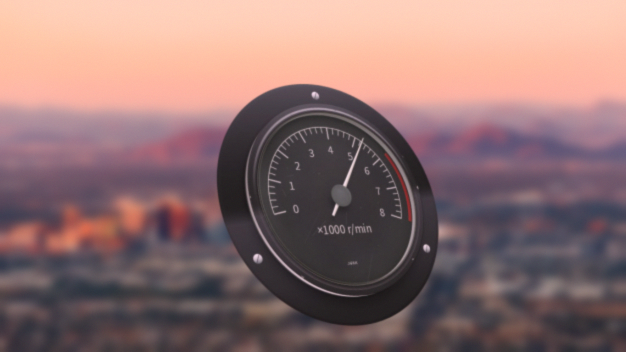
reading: value=5200 unit=rpm
